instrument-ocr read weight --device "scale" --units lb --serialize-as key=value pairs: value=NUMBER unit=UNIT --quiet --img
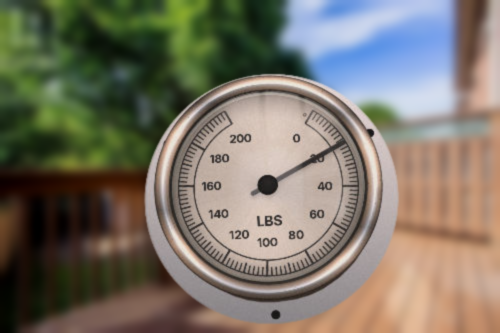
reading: value=20 unit=lb
